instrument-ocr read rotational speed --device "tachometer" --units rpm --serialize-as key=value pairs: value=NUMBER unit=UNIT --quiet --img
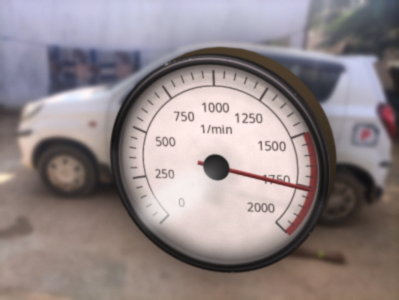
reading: value=1750 unit=rpm
